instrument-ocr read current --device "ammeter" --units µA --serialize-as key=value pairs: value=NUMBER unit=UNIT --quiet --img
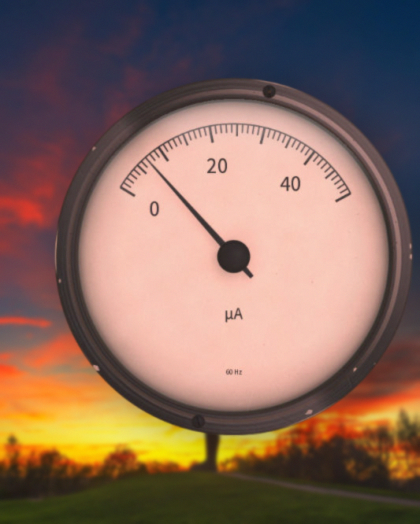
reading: value=7 unit=µA
